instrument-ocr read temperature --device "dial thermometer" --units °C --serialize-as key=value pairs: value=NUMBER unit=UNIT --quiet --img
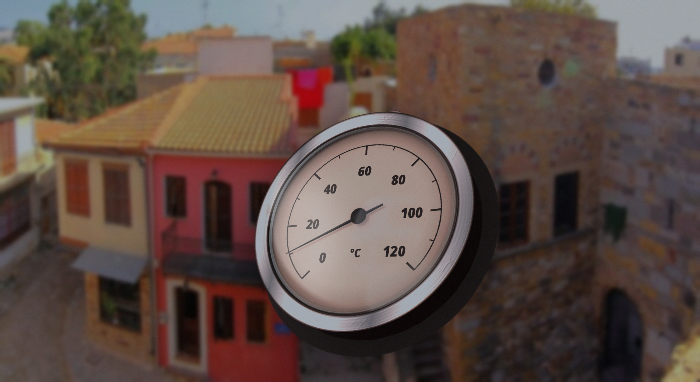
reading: value=10 unit=°C
